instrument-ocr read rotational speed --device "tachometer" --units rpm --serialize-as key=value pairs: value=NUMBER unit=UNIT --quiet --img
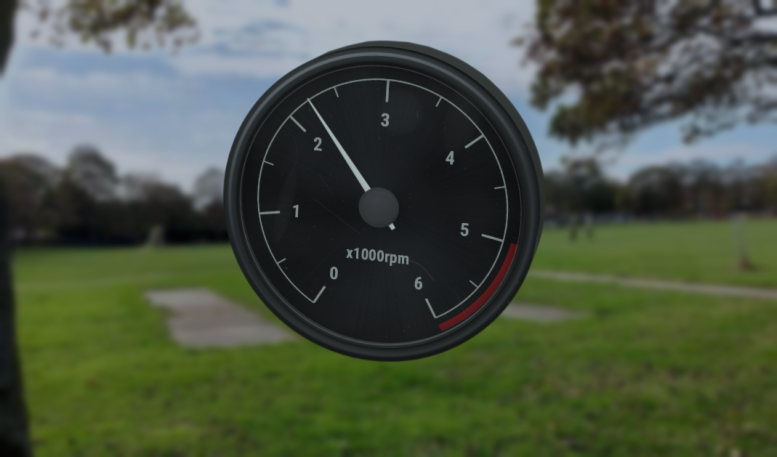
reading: value=2250 unit=rpm
